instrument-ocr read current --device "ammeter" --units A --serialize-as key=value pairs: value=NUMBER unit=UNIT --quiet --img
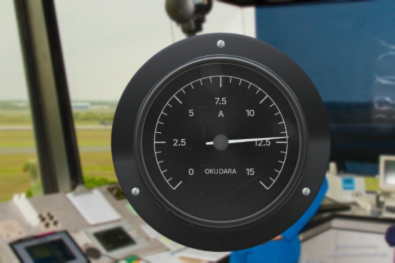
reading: value=12.25 unit=A
